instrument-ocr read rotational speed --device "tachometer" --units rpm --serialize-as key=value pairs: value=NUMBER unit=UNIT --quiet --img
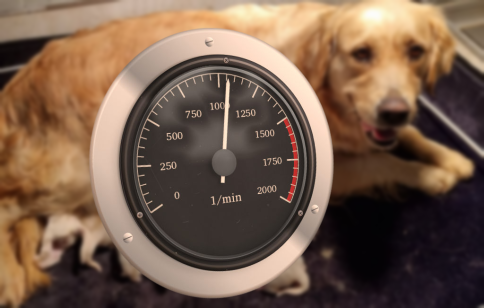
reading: value=1050 unit=rpm
